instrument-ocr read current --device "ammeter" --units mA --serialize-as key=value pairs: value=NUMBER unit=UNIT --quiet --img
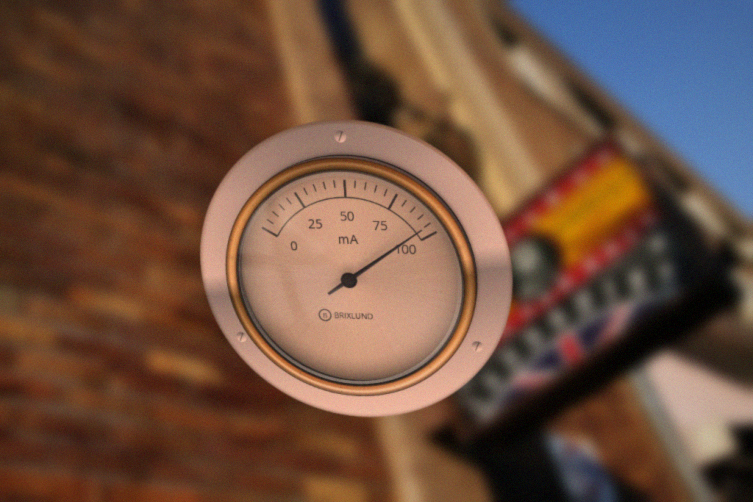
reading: value=95 unit=mA
